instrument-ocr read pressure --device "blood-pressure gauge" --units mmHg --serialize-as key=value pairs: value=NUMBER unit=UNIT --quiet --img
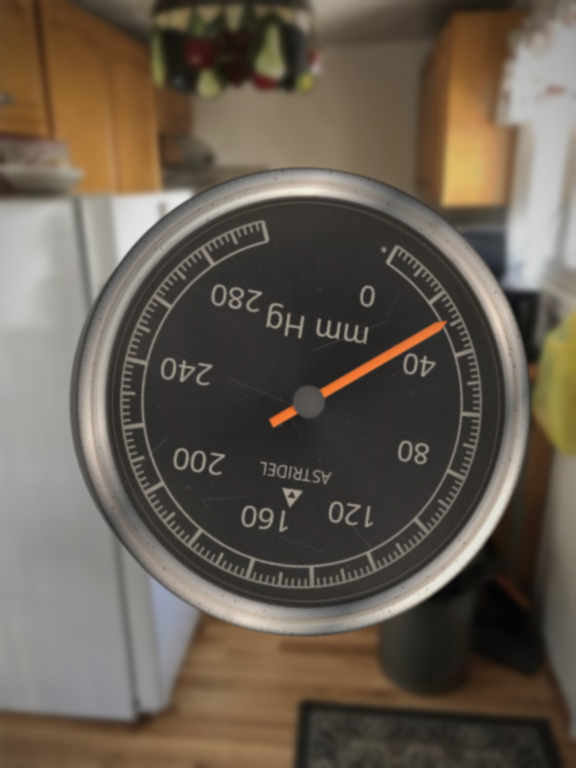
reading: value=28 unit=mmHg
